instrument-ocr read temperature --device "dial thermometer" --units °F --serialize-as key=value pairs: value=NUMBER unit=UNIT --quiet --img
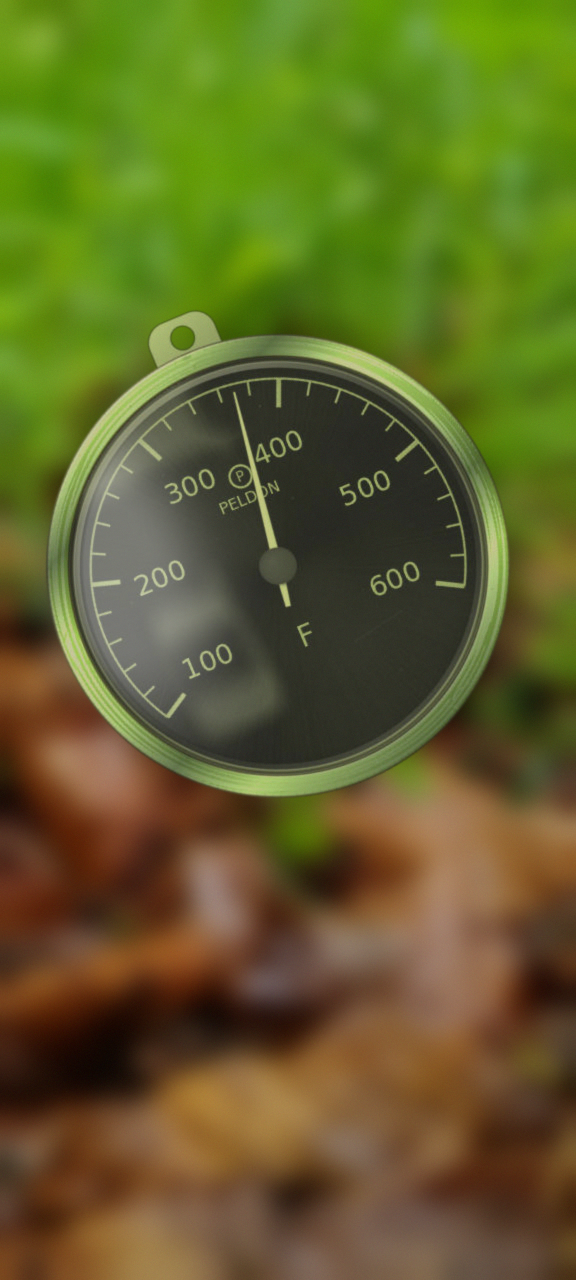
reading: value=370 unit=°F
